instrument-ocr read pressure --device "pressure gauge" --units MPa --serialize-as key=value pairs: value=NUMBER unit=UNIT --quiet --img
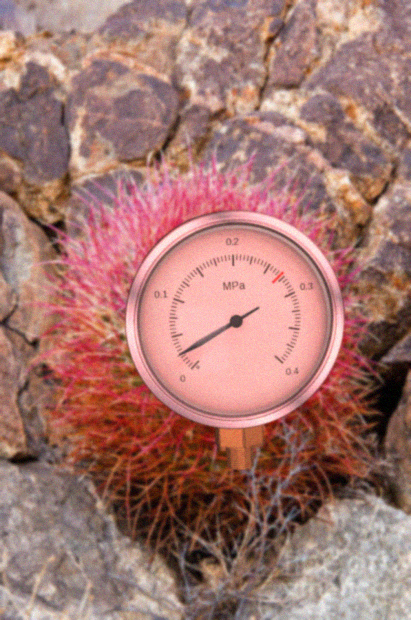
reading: value=0.025 unit=MPa
